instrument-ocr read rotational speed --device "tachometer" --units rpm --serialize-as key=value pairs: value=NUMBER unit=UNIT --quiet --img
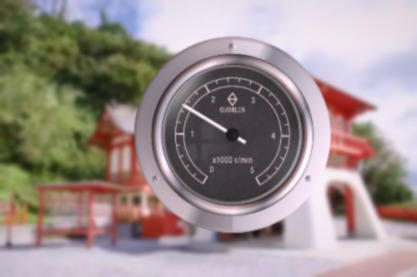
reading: value=1500 unit=rpm
